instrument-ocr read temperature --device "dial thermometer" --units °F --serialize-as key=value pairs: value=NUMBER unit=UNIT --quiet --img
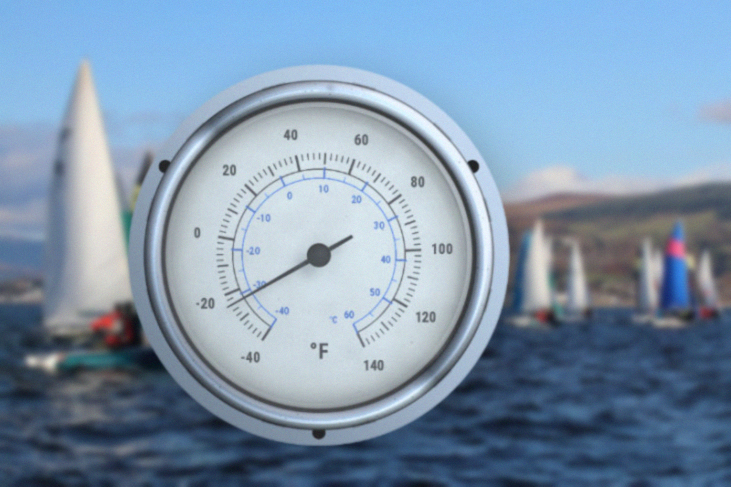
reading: value=-24 unit=°F
